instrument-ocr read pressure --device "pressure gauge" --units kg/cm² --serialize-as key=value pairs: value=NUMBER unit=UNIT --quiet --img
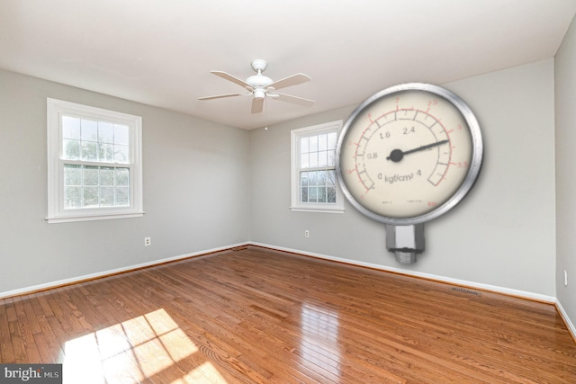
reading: value=3.2 unit=kg/cm²
